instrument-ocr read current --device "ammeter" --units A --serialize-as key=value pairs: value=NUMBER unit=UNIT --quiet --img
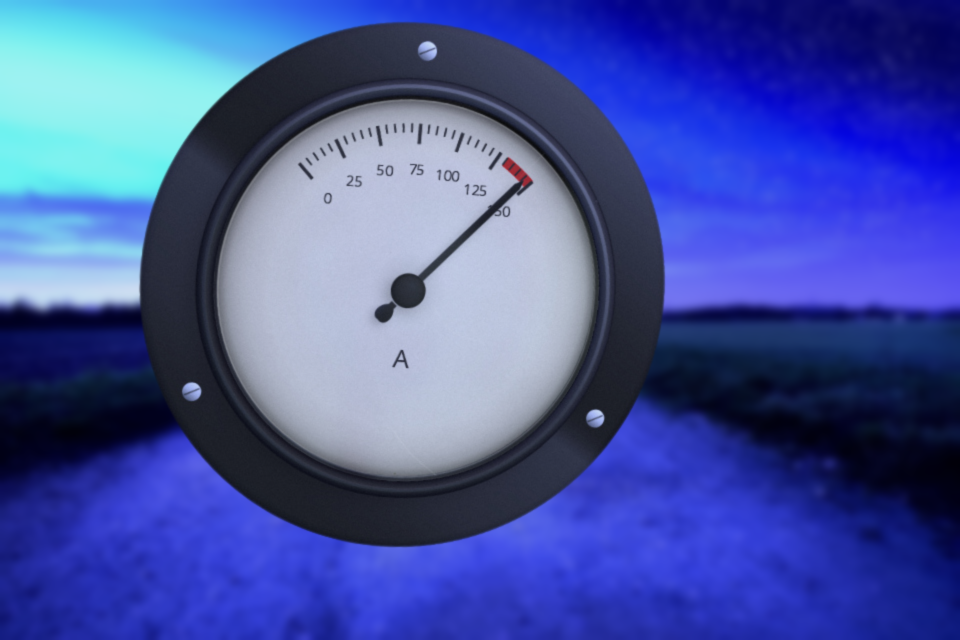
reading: value=145 unit=A
